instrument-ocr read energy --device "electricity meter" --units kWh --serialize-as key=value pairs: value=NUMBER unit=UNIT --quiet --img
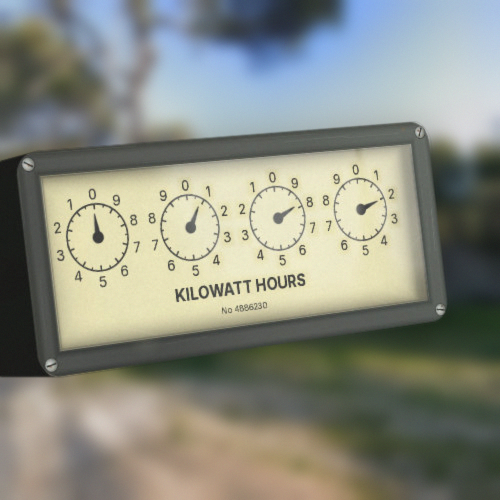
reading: value=82 unit=kWh
